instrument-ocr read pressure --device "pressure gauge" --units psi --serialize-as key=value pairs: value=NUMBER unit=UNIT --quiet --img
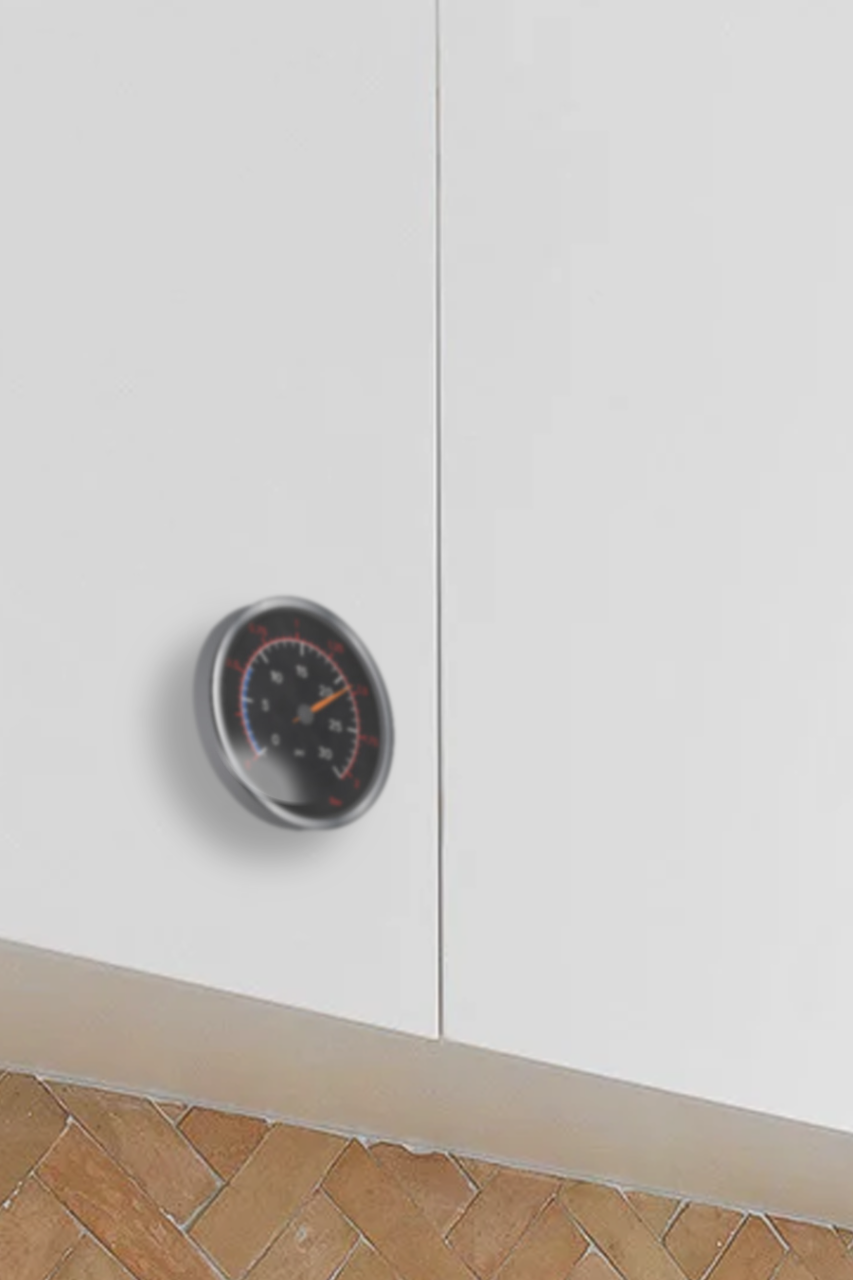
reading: value=21 unit=psi
